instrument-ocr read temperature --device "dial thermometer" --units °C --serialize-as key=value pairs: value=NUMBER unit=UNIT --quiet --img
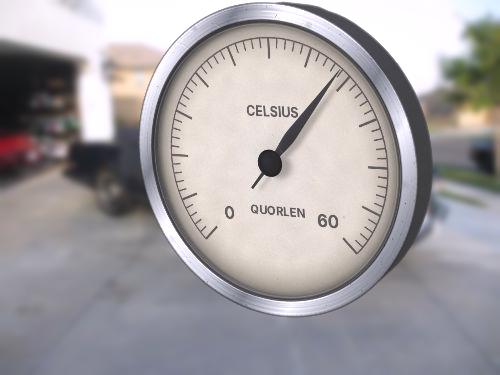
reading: value=39 unit=°C
